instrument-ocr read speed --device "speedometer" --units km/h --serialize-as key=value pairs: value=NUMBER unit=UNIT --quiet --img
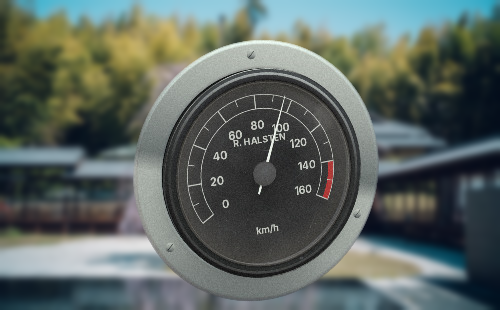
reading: value=95 unit=km/h
